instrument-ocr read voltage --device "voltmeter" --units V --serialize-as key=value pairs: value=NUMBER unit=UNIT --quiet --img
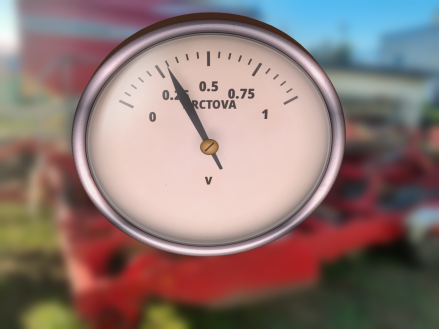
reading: value=0.3 unit=V
